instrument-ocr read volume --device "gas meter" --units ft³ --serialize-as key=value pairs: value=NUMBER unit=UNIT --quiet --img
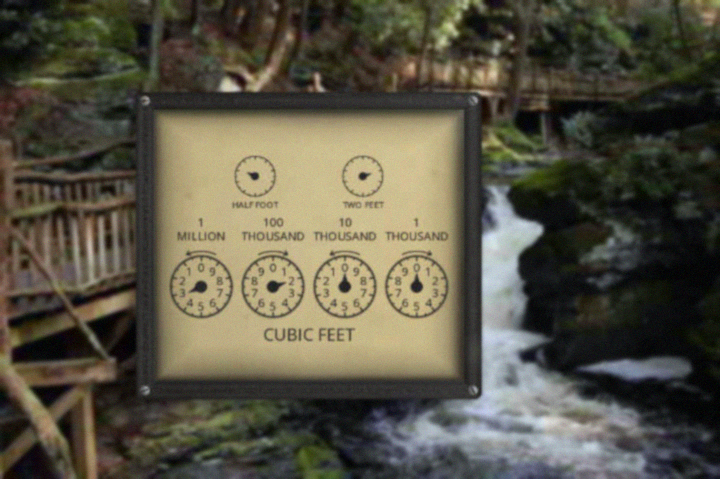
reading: value=320000 unit=ft³
